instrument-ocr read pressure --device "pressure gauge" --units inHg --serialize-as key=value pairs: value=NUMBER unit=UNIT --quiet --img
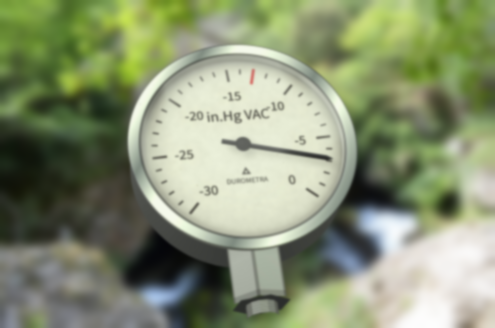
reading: value=-3 unit=inHg
